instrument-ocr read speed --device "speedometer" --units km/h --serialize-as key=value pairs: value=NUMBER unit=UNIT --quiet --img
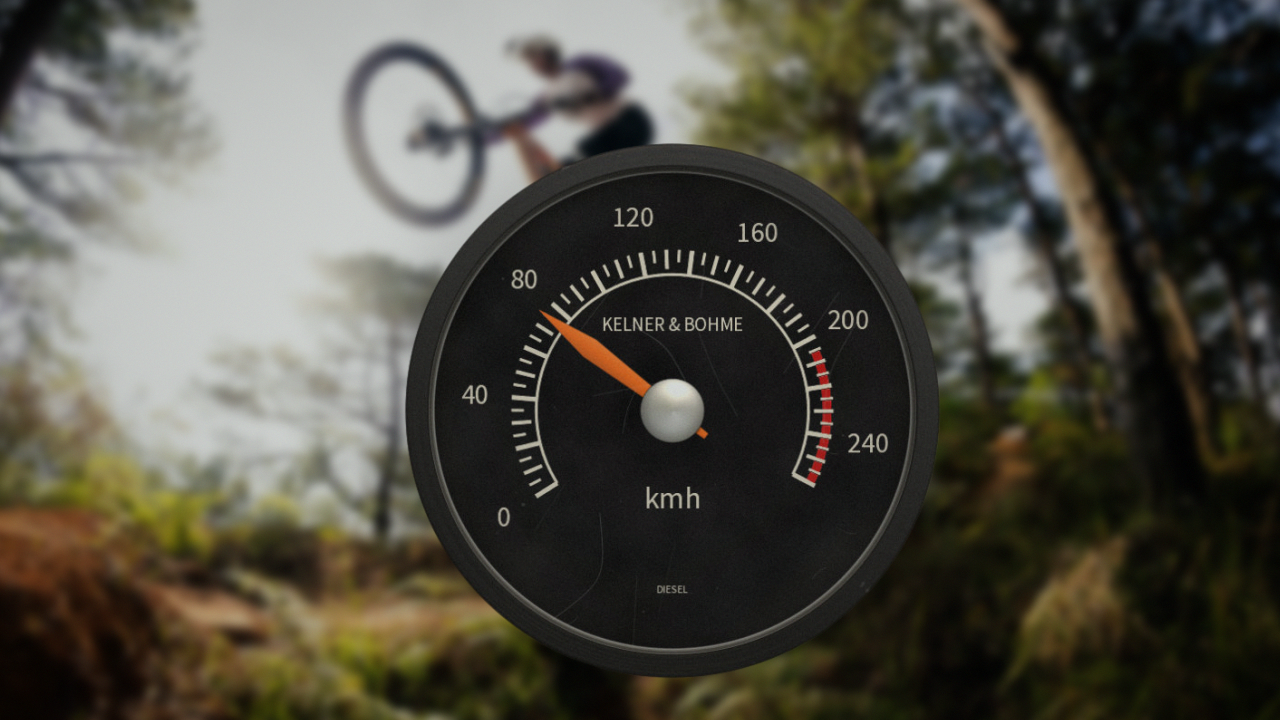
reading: value=75 unit=km/h
